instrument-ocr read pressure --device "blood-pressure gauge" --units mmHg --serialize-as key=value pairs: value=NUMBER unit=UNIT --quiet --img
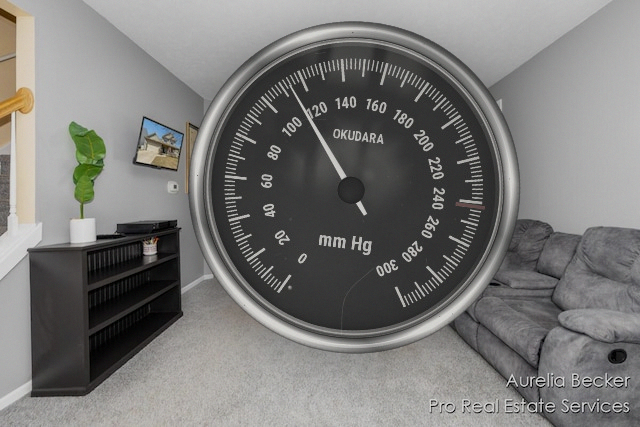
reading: value=114 unit=mmHg
